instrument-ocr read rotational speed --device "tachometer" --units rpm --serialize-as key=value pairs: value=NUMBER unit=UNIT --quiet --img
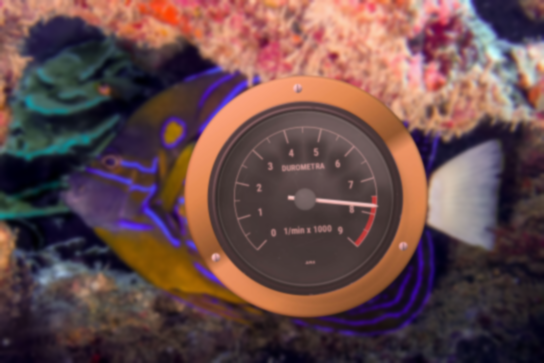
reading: value=7750 unit=rpm
